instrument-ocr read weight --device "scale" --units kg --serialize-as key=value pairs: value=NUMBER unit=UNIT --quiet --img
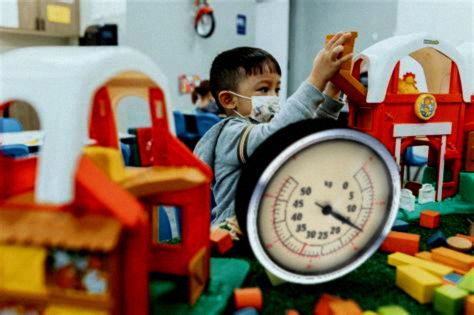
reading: value=15 unit=kg
